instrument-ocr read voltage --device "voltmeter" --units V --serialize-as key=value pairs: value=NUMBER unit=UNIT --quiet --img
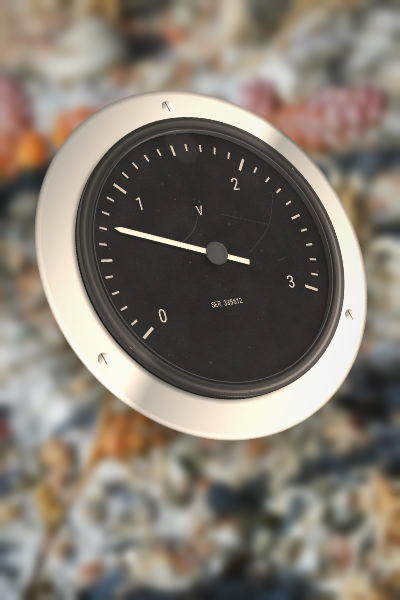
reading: value=0.7 unit=V
